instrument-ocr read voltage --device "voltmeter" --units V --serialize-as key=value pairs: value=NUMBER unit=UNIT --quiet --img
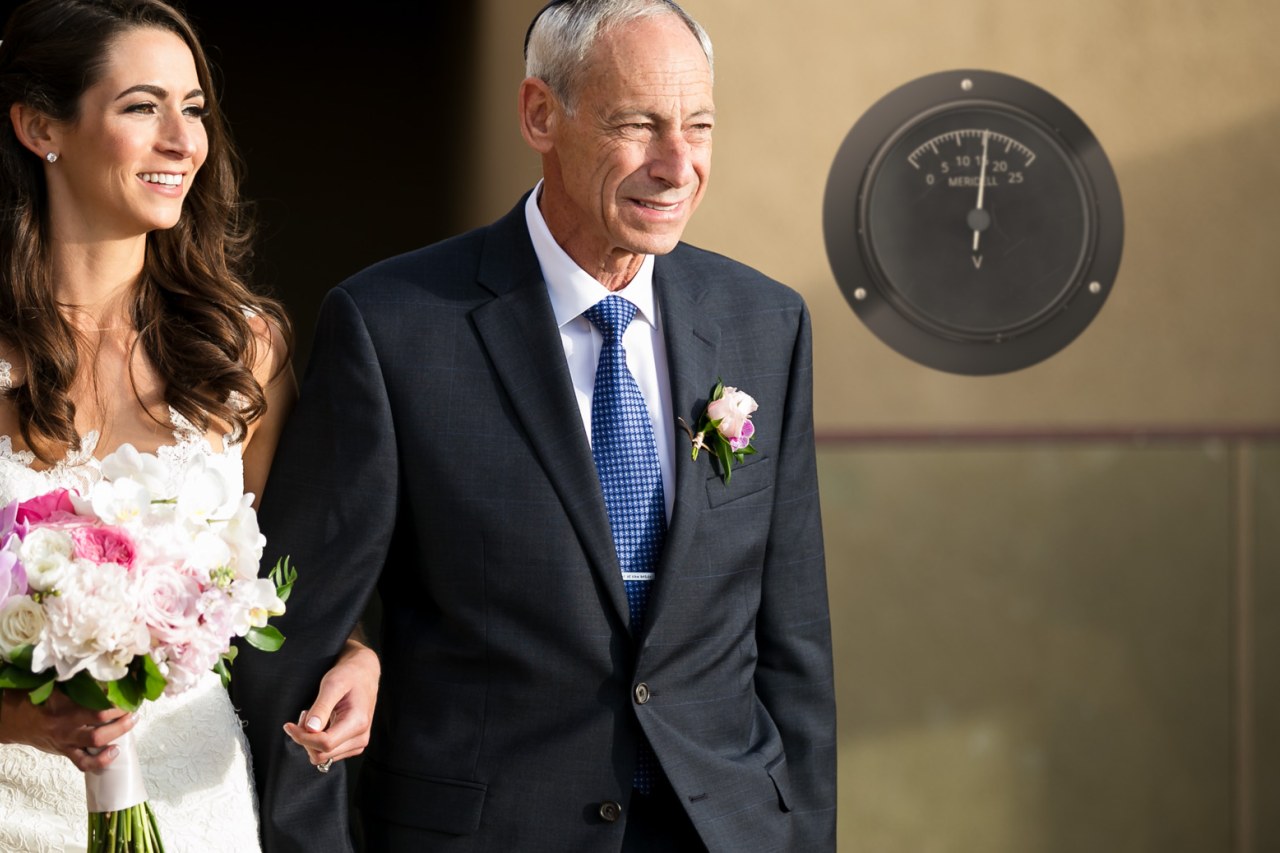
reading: value=15 unit=V
